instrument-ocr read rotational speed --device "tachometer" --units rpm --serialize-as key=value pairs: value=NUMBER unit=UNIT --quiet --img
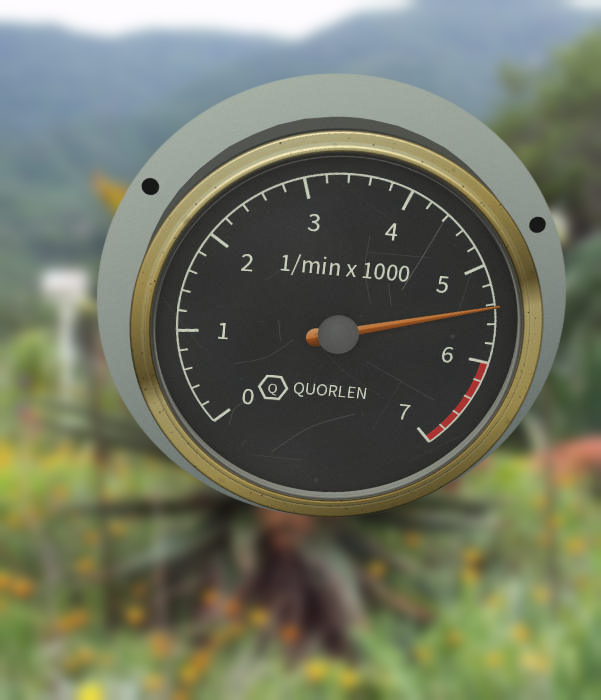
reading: value=5400 unit=rpm
